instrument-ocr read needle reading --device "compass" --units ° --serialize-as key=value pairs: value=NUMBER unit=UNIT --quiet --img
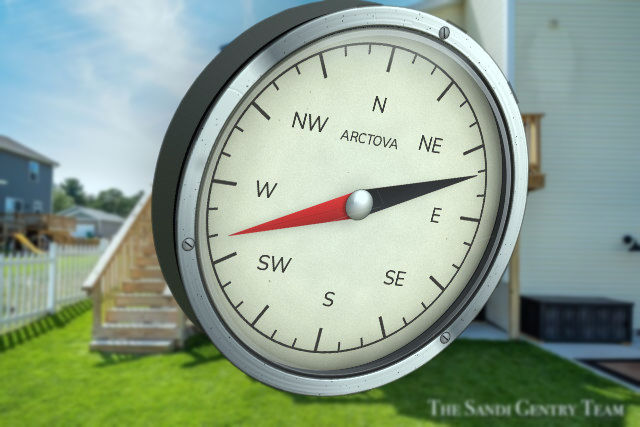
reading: value=250 unit=°
